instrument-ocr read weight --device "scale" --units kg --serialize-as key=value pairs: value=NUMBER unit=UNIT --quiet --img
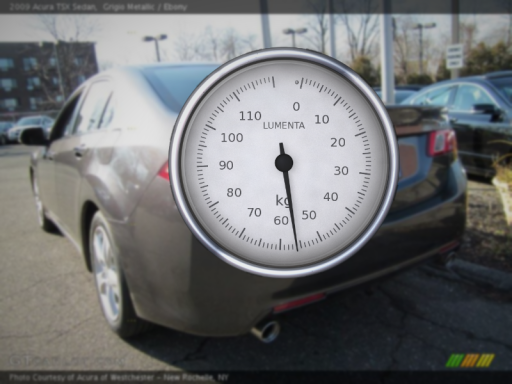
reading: value=56 unit=kg
